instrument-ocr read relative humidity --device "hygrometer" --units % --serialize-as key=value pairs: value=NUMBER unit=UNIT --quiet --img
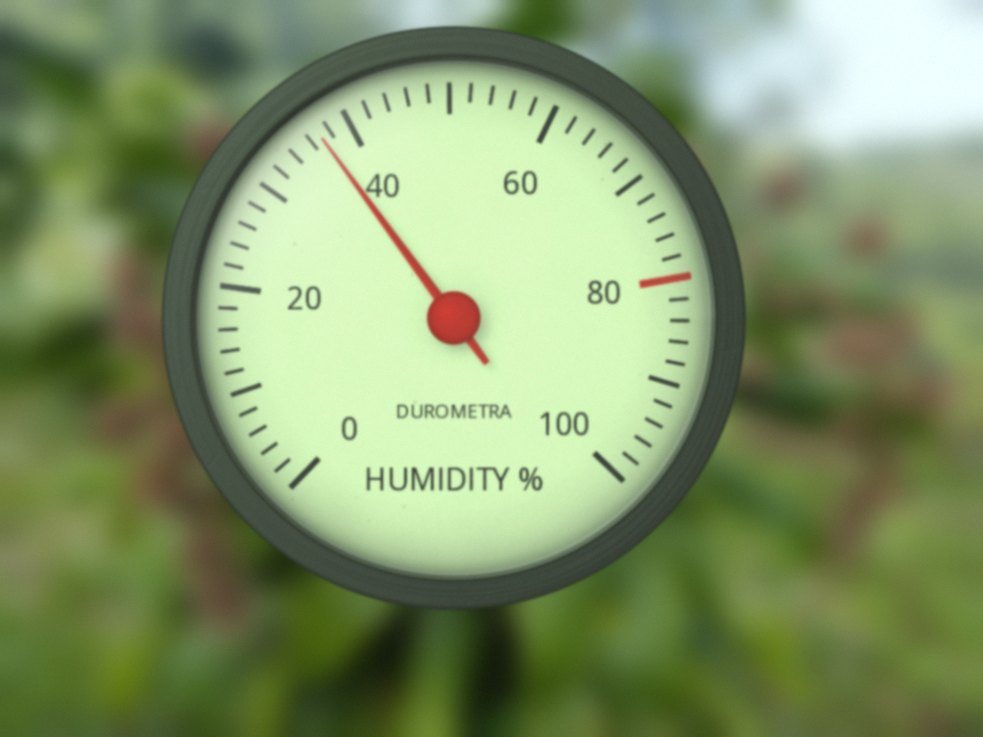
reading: value=37 unit=%
